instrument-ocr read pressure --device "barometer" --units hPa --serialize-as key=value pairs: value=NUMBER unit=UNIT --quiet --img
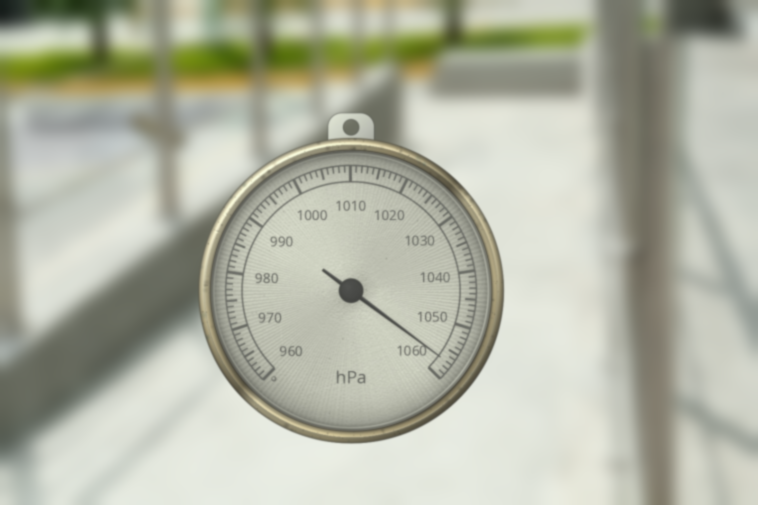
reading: value=1057 unit=hPa
